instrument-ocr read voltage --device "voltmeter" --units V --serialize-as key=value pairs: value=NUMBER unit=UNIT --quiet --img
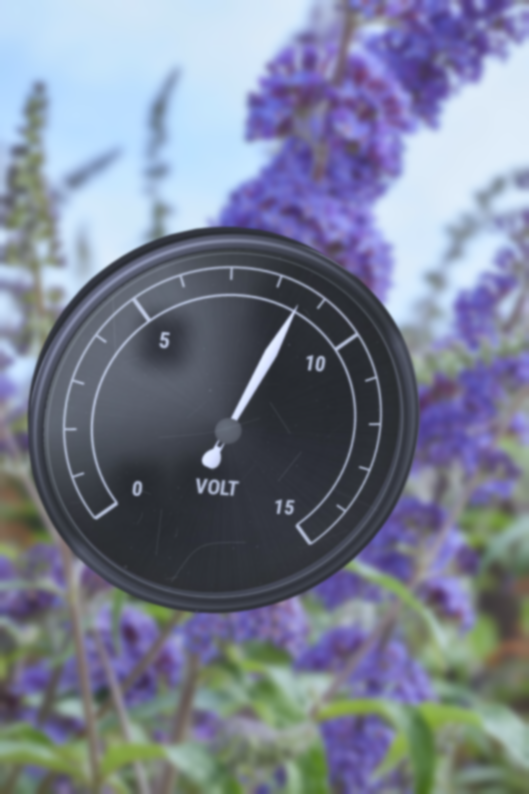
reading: value=8.5 unit=V
